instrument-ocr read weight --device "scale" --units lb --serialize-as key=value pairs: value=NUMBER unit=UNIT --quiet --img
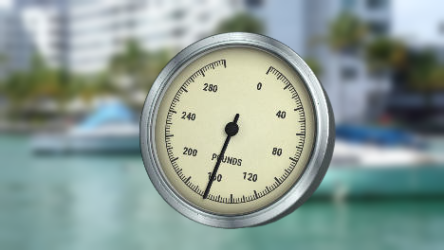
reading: value=160 unit=lb
